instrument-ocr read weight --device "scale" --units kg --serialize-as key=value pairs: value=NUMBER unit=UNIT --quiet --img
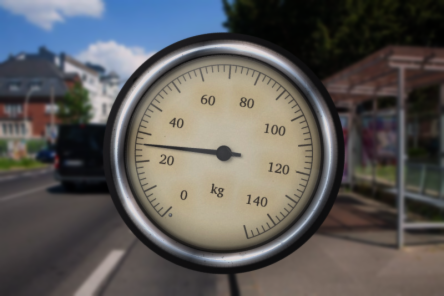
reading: value=26 unit=kg
